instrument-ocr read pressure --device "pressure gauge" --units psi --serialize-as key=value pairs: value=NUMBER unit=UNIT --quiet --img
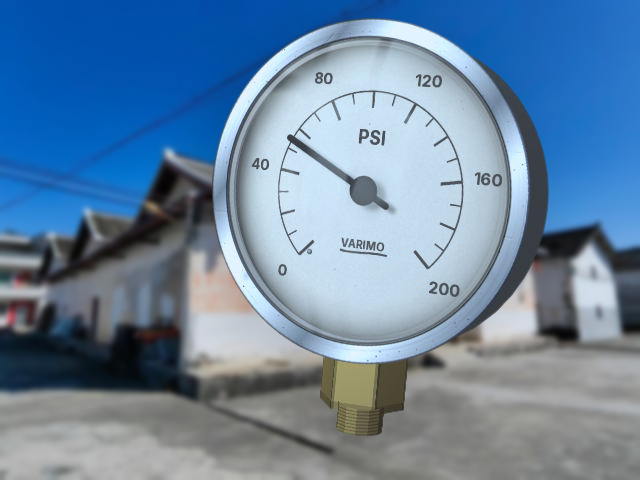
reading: value=55 unit=psi
